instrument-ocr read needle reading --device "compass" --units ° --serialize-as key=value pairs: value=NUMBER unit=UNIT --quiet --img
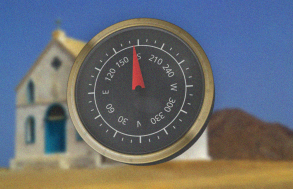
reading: value=175 unit=°
